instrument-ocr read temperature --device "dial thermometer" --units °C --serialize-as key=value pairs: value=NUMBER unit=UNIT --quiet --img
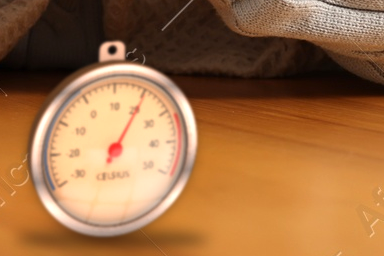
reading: value=20 unit=°C
